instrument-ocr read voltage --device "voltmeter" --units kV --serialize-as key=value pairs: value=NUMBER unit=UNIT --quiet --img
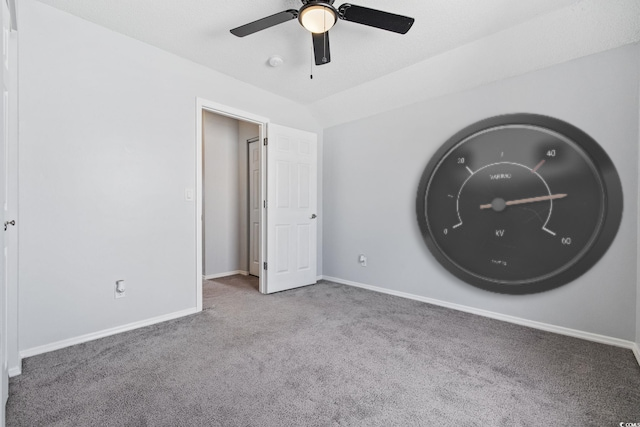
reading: value=50 unit=kV
